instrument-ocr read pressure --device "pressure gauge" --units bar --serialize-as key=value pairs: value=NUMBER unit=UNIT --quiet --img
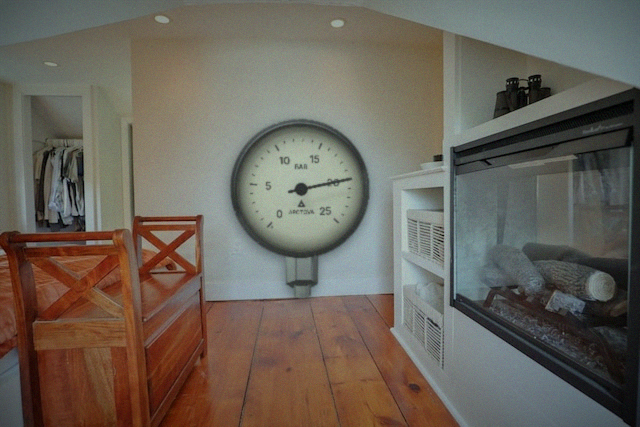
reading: value=20 unit=bar
